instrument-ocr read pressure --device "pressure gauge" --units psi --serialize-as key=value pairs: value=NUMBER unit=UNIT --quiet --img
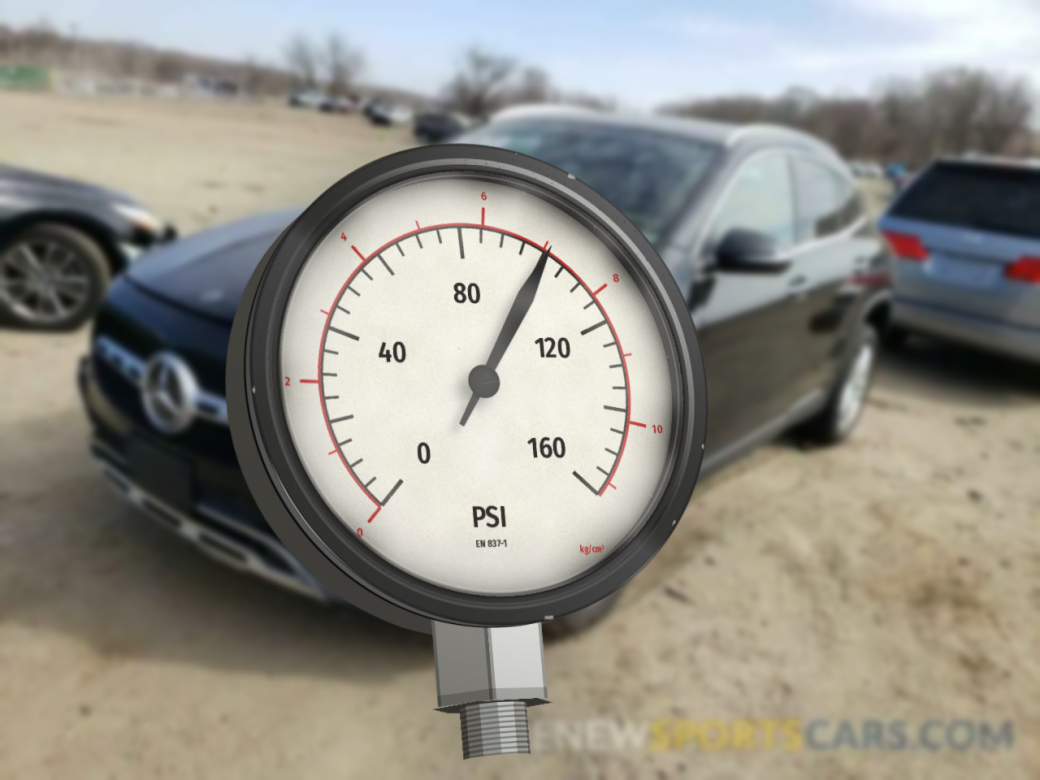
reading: value=100 unit=psi
